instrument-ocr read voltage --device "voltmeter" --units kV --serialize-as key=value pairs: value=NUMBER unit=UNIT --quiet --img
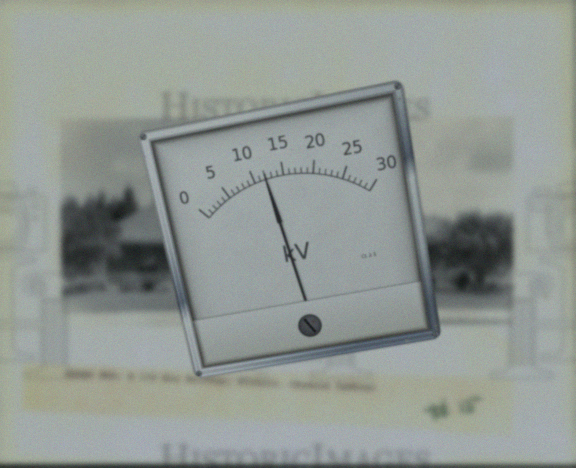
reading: value=12 unit=kV
